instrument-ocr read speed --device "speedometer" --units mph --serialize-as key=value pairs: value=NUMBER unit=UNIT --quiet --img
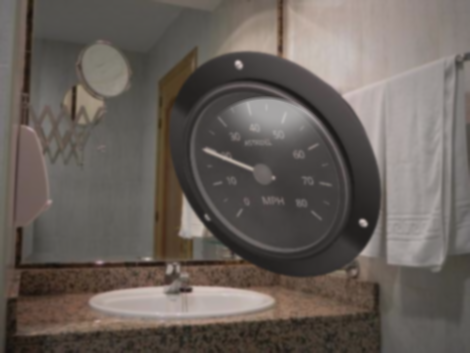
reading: value=20 unit=mph
